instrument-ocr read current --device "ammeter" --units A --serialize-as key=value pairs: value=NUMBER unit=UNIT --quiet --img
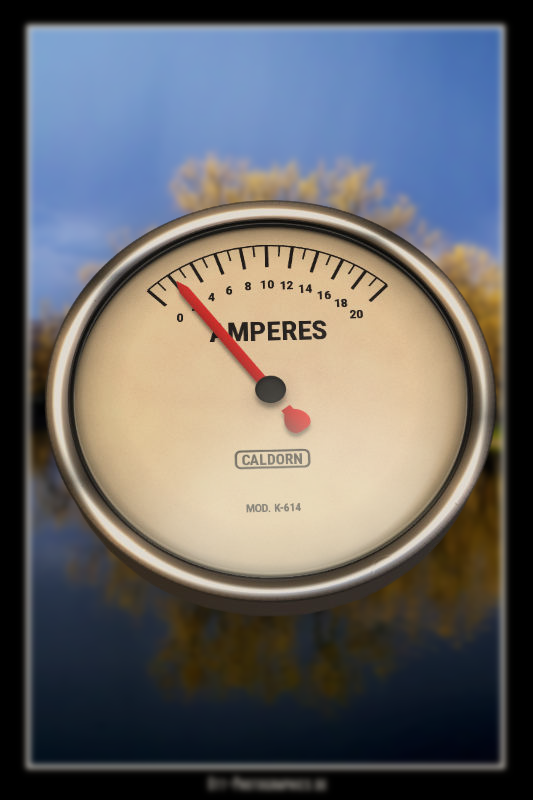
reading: value=2 unit=A
